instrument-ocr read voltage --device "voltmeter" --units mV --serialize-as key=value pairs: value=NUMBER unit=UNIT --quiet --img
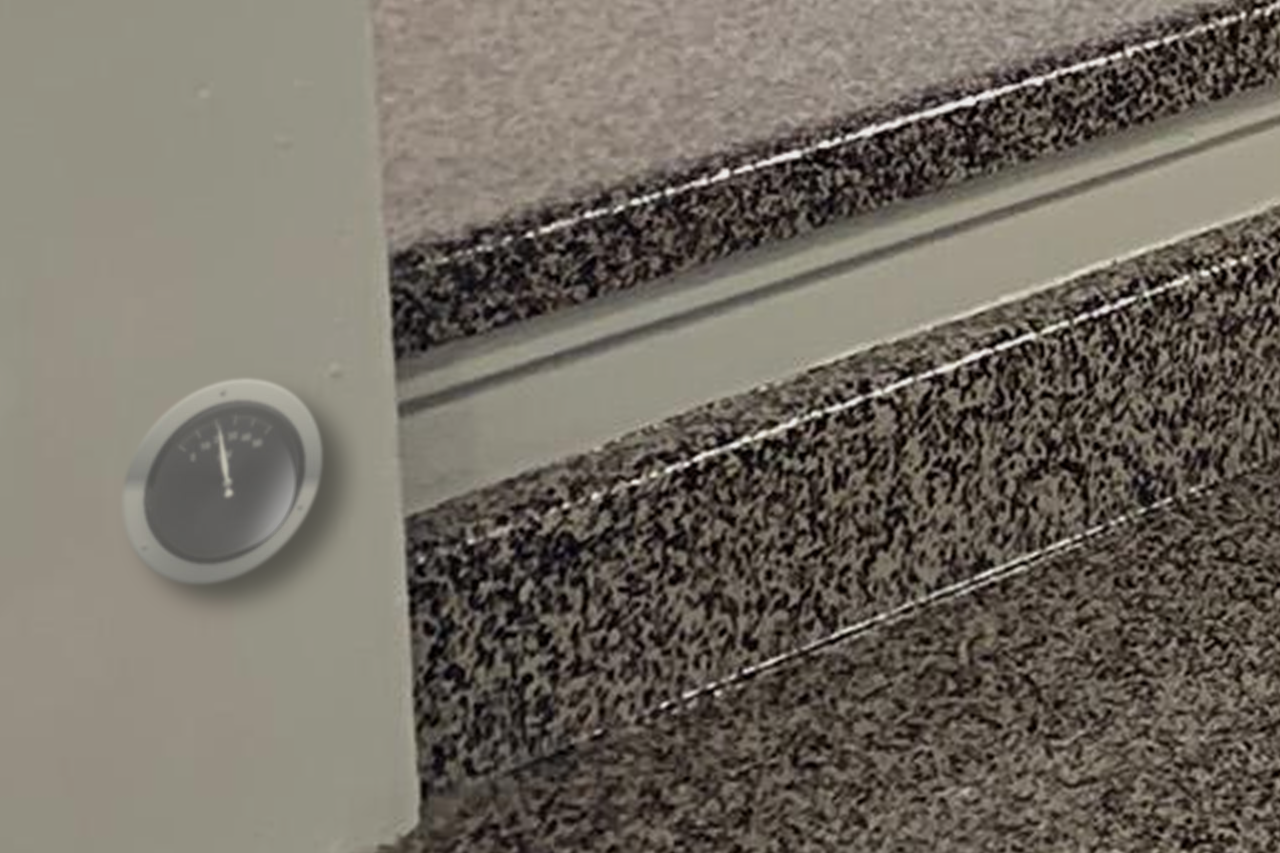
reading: value=20 unit=mV
